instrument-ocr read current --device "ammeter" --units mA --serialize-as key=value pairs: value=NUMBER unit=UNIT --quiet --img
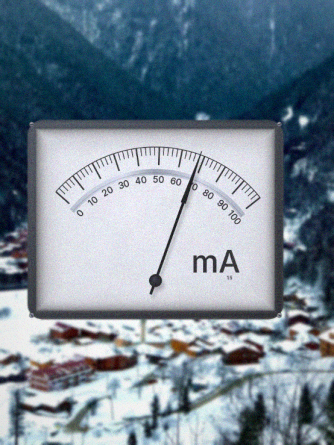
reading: value=68 unit=mA
